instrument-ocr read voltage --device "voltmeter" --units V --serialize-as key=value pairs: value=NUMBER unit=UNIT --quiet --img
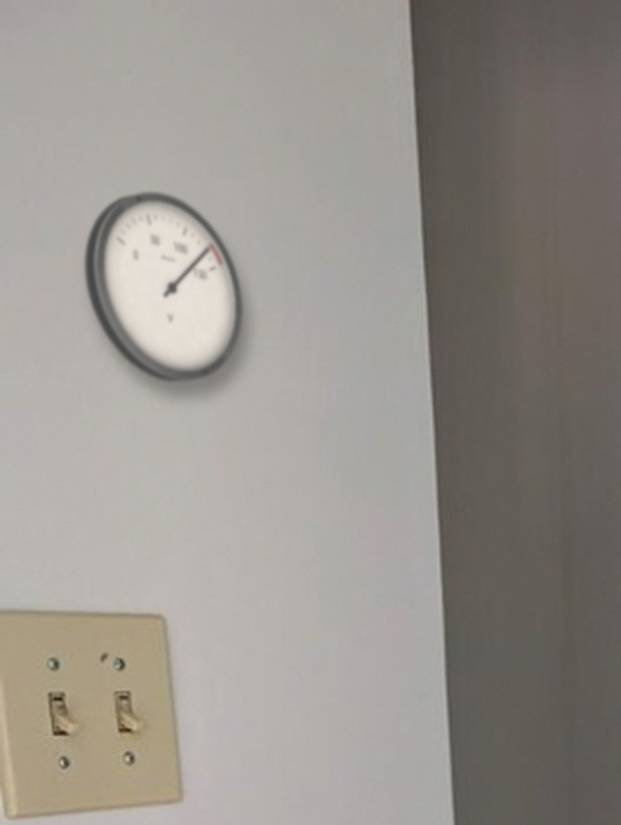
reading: value=130 unit=V
